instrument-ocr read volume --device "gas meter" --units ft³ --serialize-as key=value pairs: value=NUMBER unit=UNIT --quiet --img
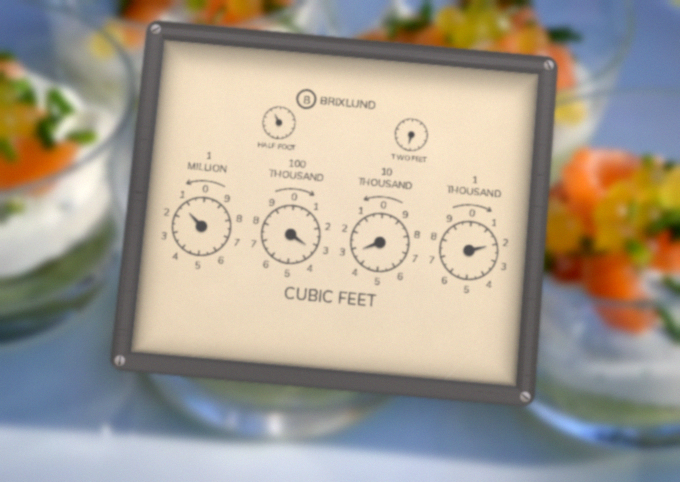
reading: value=133200 unit=ft³
